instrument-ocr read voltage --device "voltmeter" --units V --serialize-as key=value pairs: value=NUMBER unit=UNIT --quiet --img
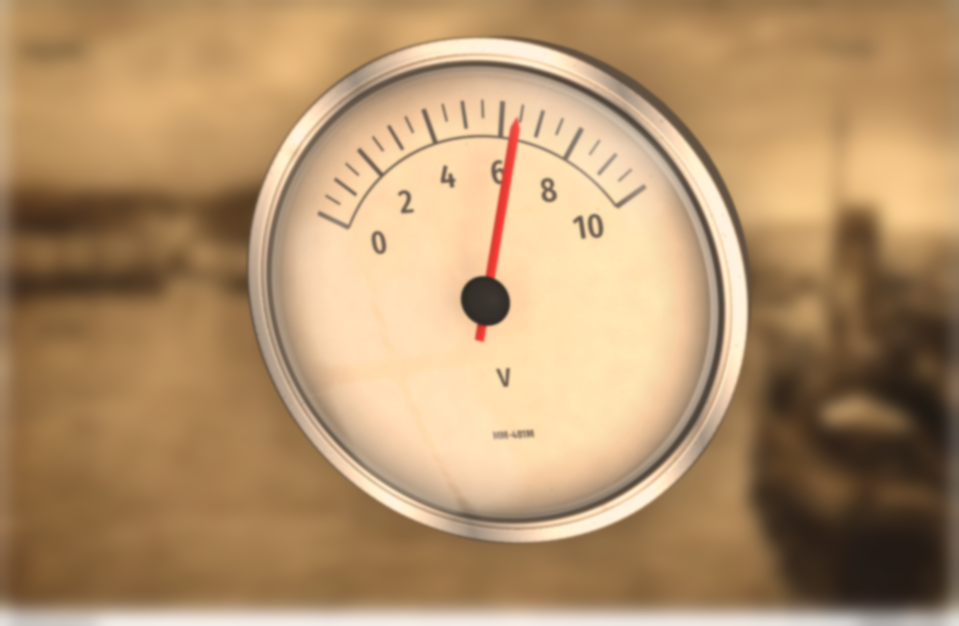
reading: value=6.5 unit=V
